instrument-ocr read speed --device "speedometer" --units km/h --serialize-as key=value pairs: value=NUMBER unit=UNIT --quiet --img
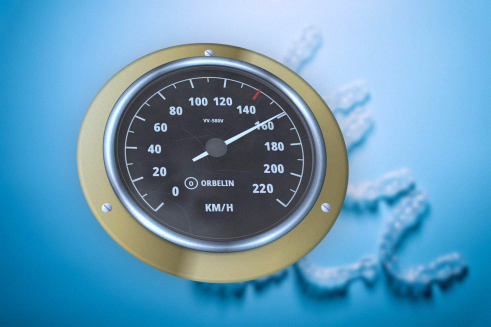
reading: value=160 unit=km/h
